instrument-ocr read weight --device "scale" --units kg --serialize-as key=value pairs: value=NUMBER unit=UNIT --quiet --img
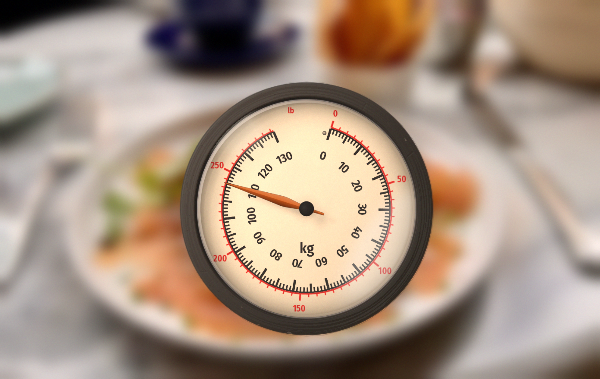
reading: value=110 unit=kg
